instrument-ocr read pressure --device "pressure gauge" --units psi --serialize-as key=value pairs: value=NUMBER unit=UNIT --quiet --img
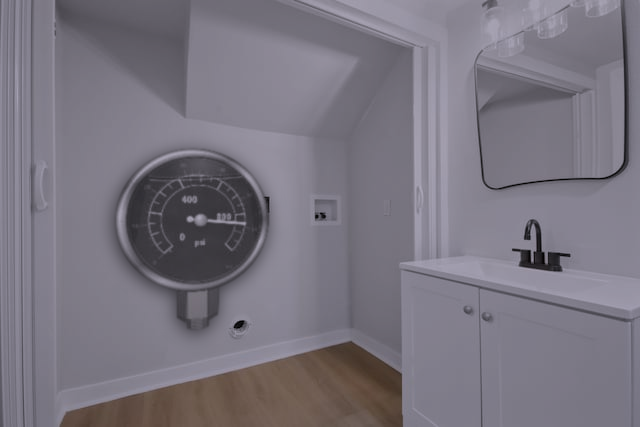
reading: value=850 unit=psi
